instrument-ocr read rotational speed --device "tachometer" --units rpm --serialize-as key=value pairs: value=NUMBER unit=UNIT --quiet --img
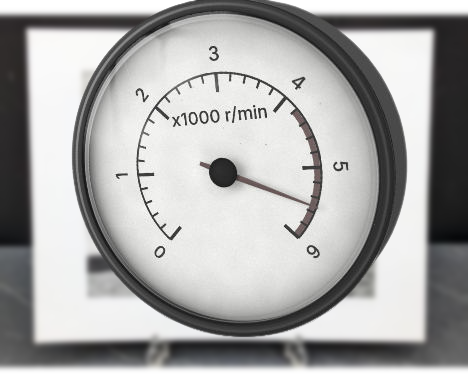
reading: value=5500 unit=rpm
